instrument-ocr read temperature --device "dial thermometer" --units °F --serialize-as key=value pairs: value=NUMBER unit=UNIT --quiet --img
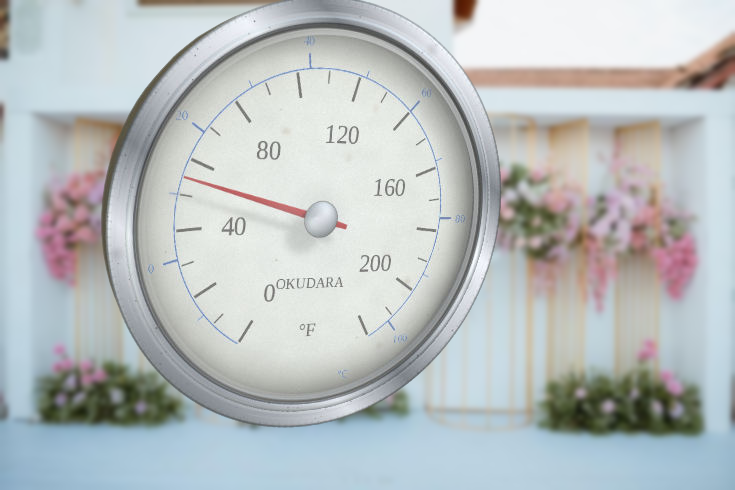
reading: value=55 unit=°F
